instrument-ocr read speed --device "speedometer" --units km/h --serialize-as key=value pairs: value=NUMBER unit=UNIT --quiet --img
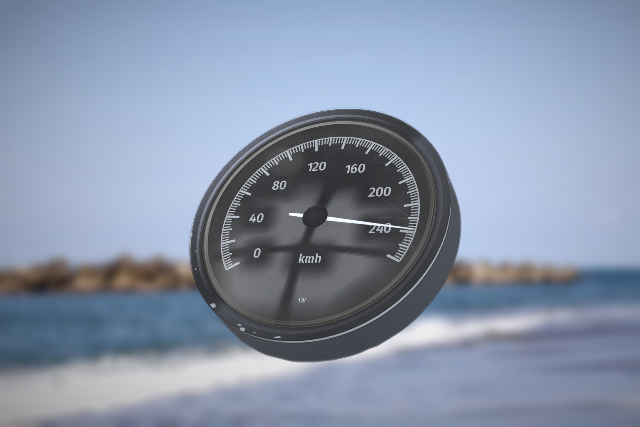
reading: value=240 unit=km/h
